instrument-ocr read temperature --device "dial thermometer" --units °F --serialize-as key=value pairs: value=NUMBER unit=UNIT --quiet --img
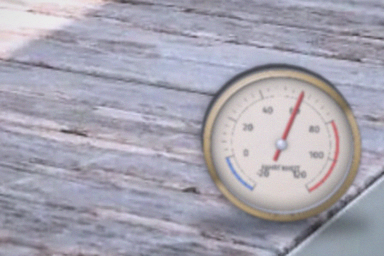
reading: value=60 unit=°F
